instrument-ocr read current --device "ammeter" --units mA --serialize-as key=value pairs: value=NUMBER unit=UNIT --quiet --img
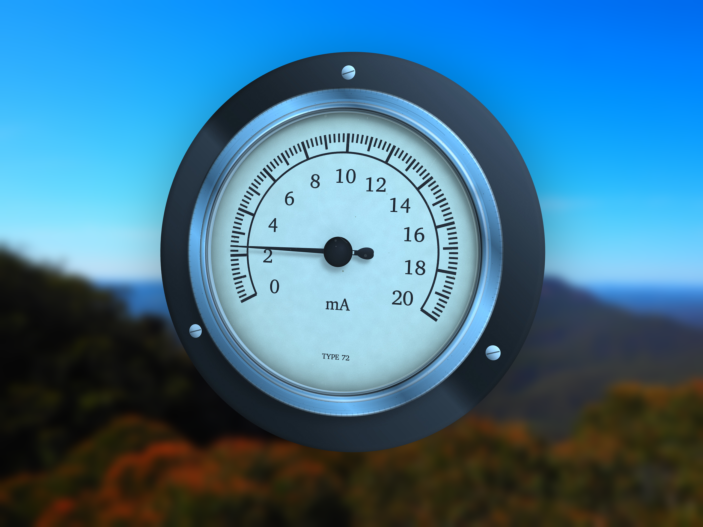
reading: value=2.4 unit=mA
